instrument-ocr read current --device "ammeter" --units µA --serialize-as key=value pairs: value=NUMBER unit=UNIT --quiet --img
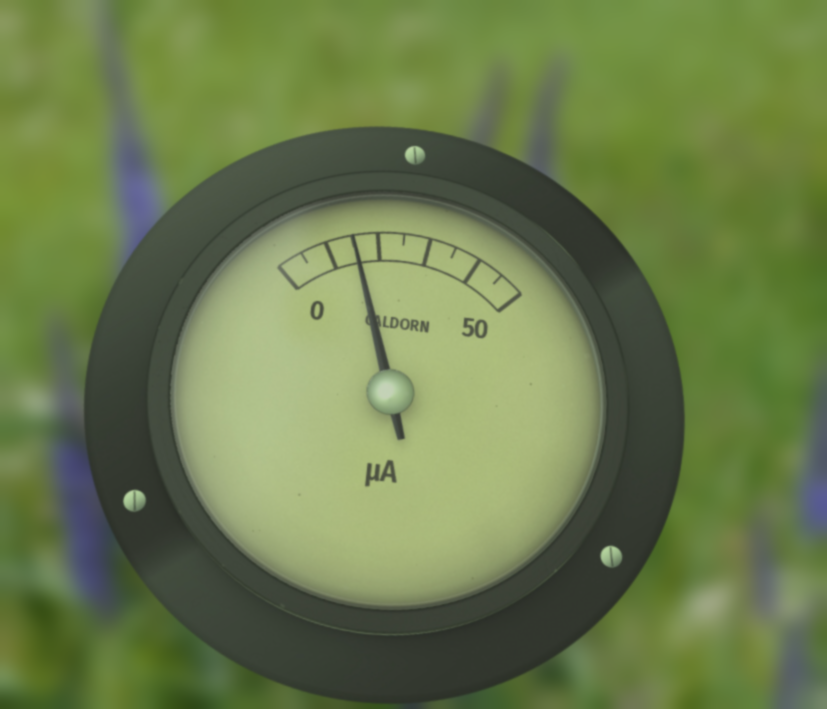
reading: value=15 unit=µA
